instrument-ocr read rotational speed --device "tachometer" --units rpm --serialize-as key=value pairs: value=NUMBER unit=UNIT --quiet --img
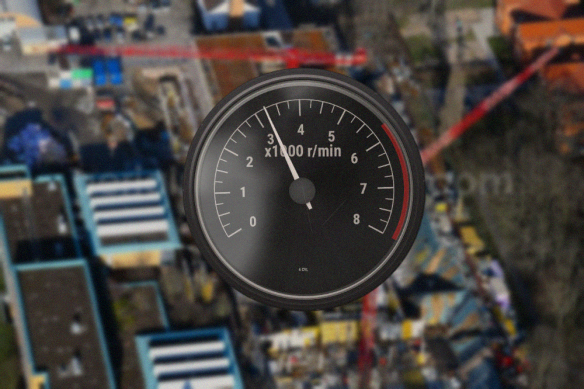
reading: value=3250 unit=rpm
